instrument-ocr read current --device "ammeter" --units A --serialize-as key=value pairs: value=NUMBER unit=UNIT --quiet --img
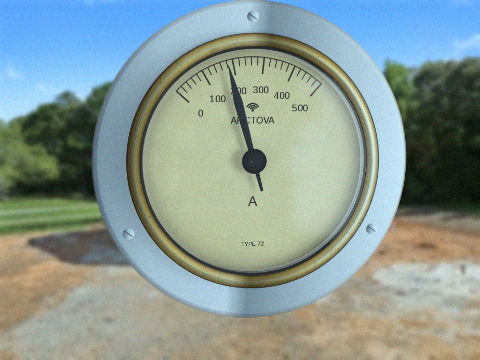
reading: value=180 unit=A
